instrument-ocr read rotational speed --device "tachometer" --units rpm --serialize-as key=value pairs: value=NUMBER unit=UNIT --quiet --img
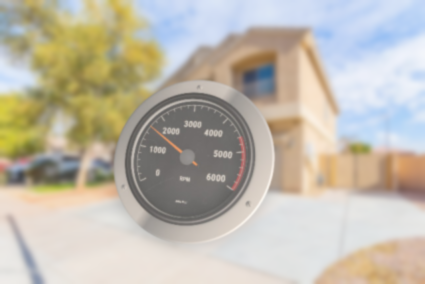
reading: value=1600 unit=rpm
